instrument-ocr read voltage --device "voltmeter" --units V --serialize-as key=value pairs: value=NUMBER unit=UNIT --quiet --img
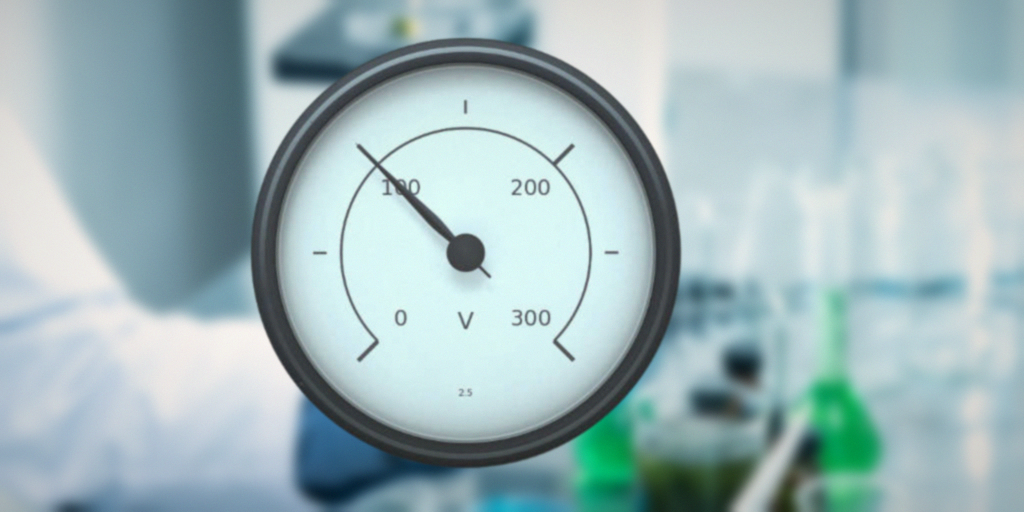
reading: value=100 unit=V
